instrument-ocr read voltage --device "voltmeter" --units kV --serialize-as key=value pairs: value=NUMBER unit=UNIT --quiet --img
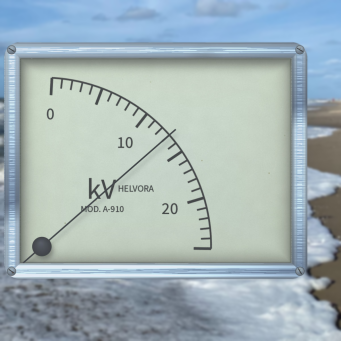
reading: value=13 unit=kV
